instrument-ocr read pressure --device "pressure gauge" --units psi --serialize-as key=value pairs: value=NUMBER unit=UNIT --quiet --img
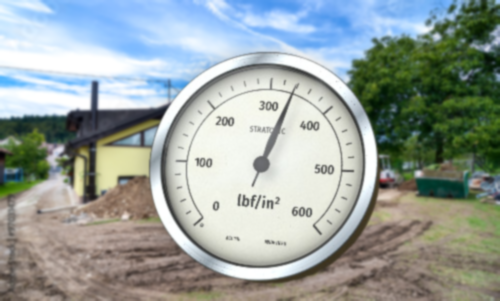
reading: value=340 unit=psi
